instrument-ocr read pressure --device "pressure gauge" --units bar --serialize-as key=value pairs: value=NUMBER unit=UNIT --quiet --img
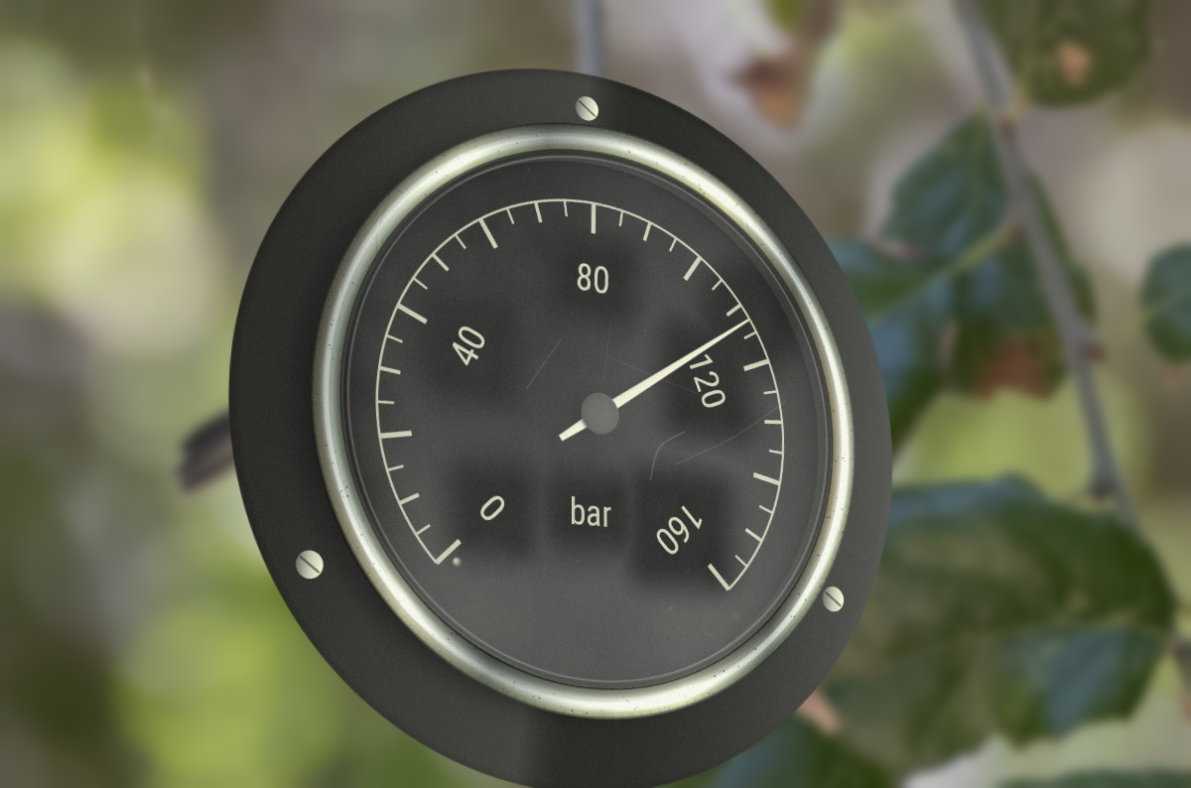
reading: value=112.5 unit=bar
